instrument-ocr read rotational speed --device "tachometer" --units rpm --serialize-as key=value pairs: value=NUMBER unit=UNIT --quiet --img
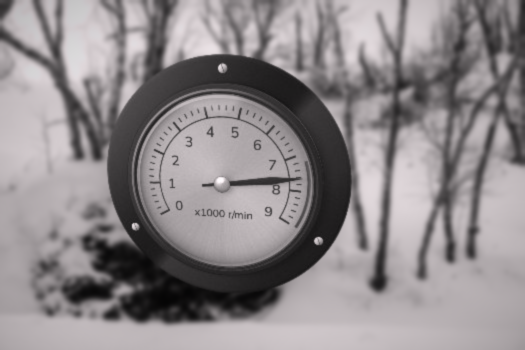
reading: value=7600 unit=rpm
